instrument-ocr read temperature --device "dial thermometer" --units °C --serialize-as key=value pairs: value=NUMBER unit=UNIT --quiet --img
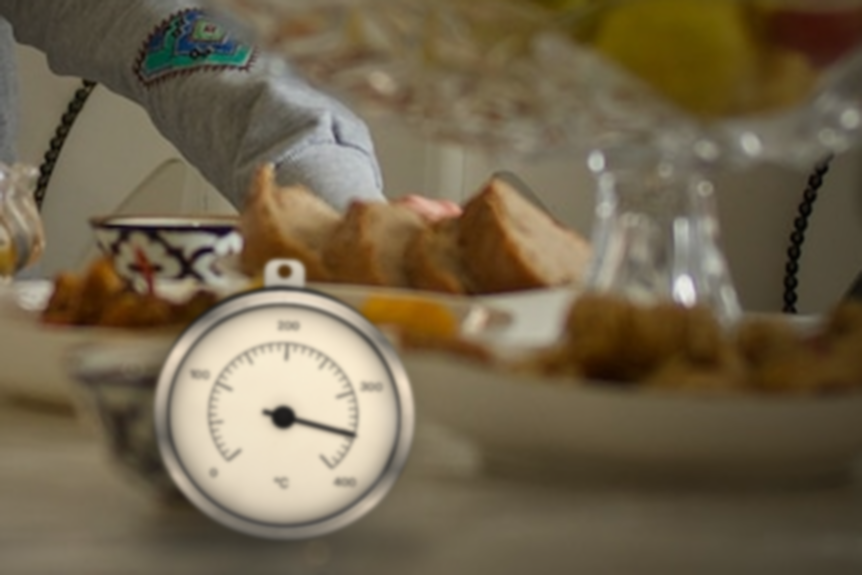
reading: value=350 unit=°C
